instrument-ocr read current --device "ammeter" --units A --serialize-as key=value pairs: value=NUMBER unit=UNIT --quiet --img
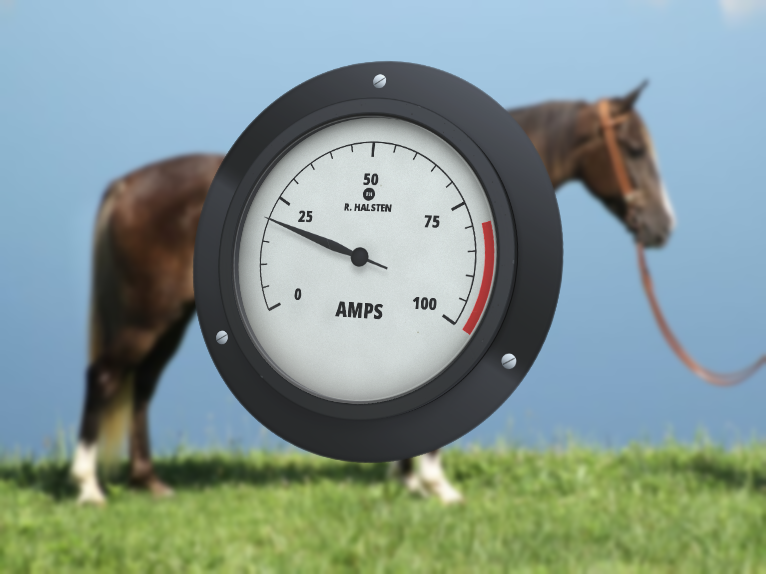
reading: value=20 unit=A
